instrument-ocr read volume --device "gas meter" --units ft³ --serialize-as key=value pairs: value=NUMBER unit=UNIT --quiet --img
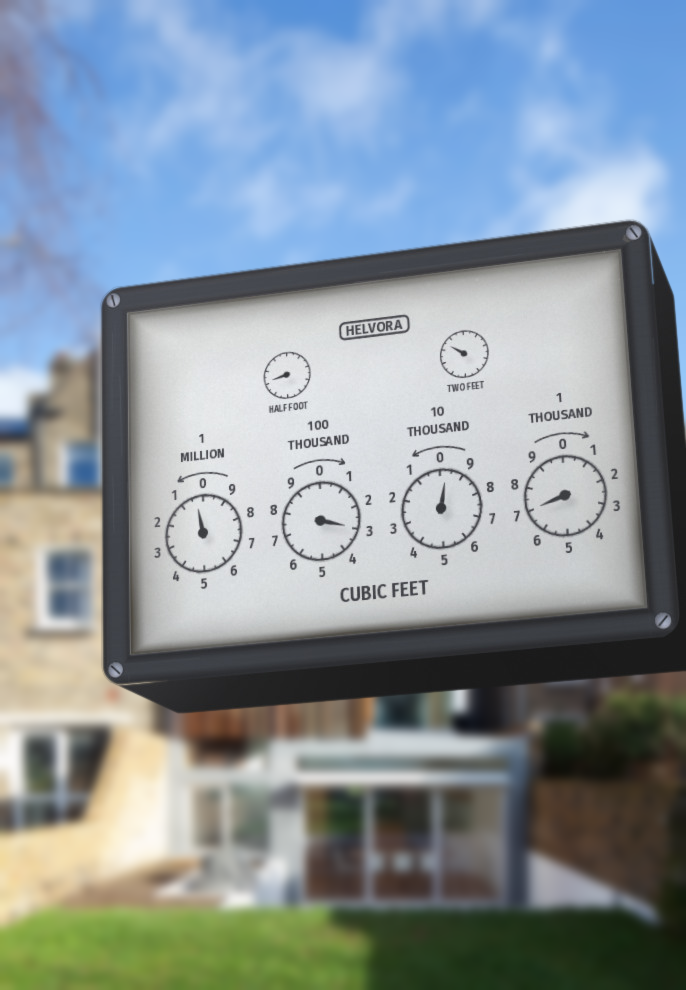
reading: value=29700 unit=ft³
